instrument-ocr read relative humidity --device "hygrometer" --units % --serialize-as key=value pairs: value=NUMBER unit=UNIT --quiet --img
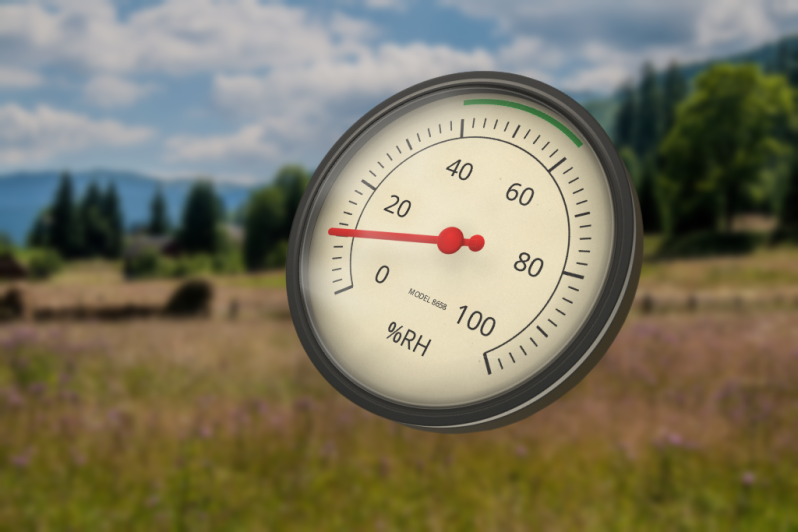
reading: value=10 unit=%
